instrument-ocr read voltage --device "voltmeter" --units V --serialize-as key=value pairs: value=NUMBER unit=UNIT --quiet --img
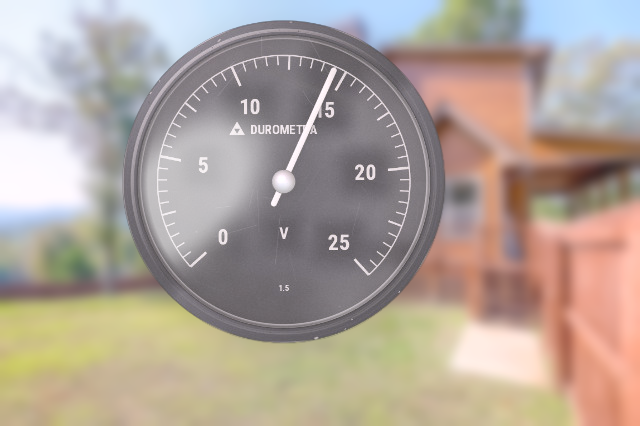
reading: value=14.5 unit=V
